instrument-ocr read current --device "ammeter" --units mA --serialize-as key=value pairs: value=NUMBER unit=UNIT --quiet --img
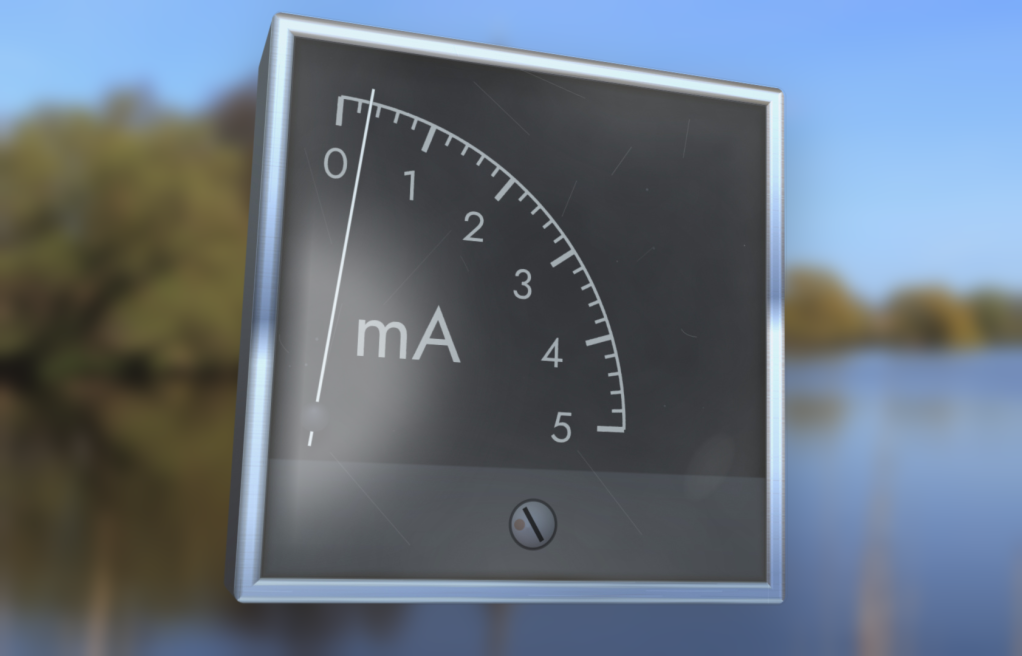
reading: value=0.3 unit=mA
